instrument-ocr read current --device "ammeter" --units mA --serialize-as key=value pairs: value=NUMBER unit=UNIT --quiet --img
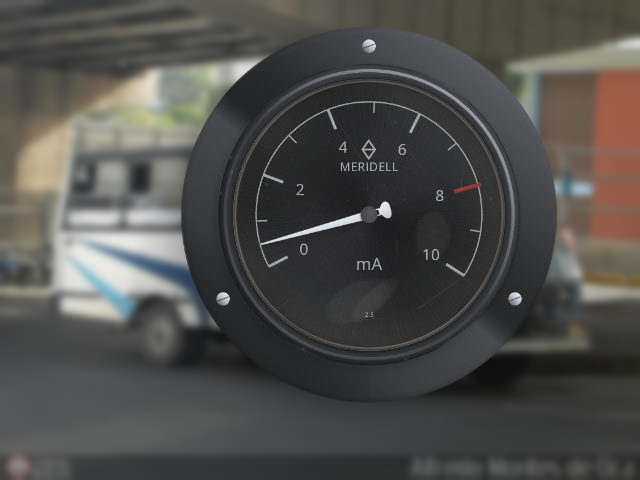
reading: value=0.5 unit=mA
